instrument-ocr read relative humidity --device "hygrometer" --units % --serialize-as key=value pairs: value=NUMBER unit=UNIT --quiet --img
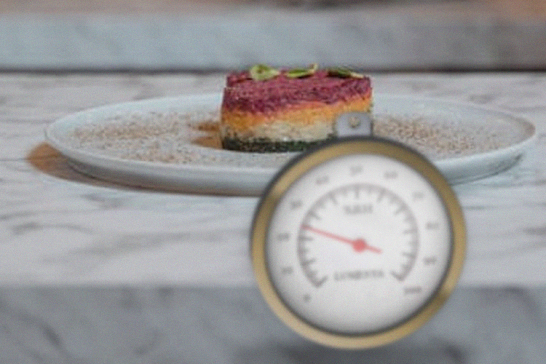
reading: value=25 unit=%
